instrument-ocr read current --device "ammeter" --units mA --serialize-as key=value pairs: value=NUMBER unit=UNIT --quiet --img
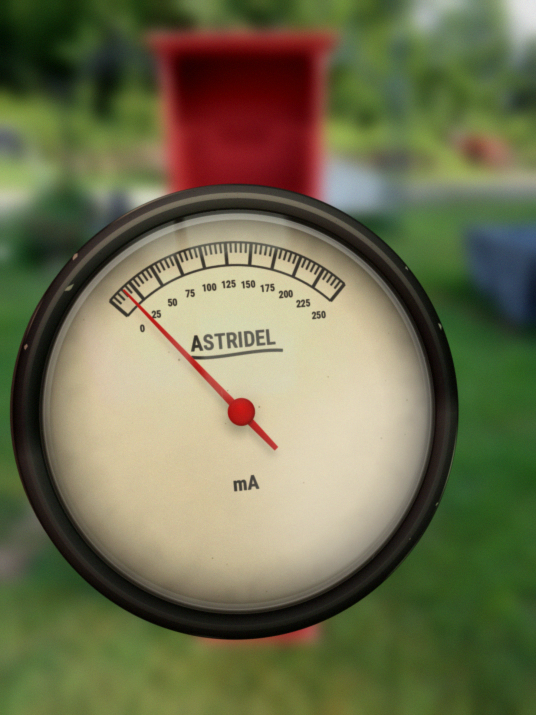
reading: value=15 unit=mA
